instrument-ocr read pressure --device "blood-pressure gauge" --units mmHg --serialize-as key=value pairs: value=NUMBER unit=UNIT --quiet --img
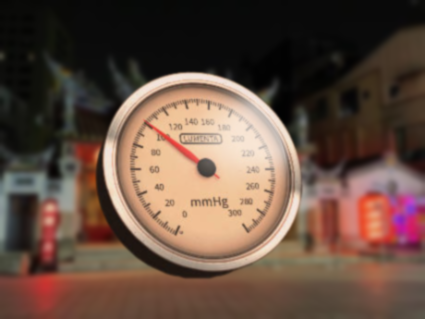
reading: value=100 unit=mmHg
